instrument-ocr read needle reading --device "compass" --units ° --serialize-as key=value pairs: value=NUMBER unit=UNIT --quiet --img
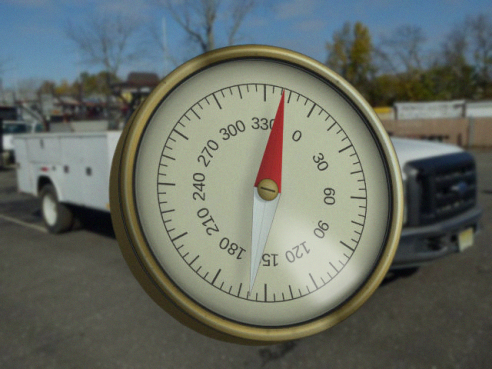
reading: value=340 unit=°
